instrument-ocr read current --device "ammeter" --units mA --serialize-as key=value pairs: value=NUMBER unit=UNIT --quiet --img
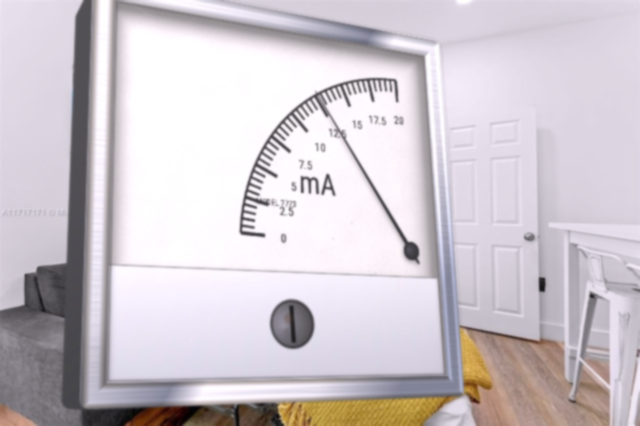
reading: value=12.5 unit=mA
